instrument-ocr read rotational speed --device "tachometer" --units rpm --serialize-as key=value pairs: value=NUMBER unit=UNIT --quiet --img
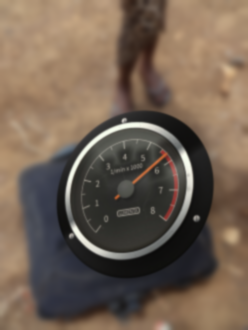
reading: value=5750 unit=rpm
